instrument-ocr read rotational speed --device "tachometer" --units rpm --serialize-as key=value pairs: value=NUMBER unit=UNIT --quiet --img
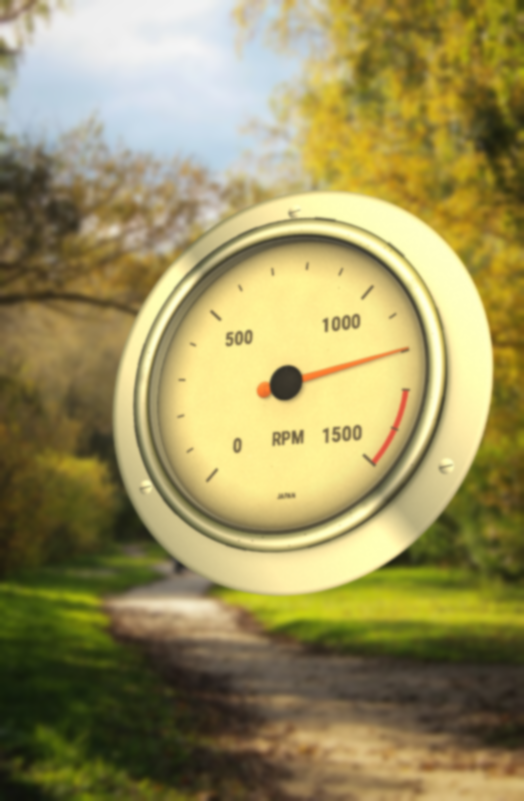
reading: value=1200 unit=rpm
